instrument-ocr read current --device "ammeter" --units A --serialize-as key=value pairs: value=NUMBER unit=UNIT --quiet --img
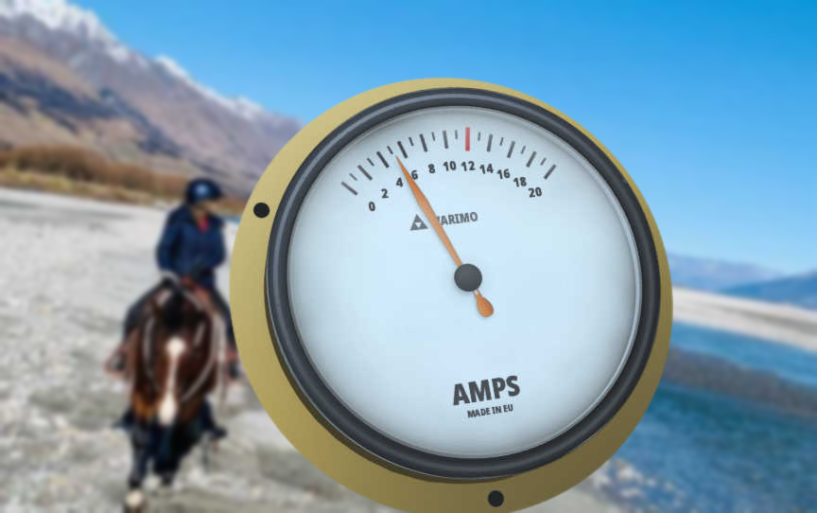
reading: value=5 unit=A
